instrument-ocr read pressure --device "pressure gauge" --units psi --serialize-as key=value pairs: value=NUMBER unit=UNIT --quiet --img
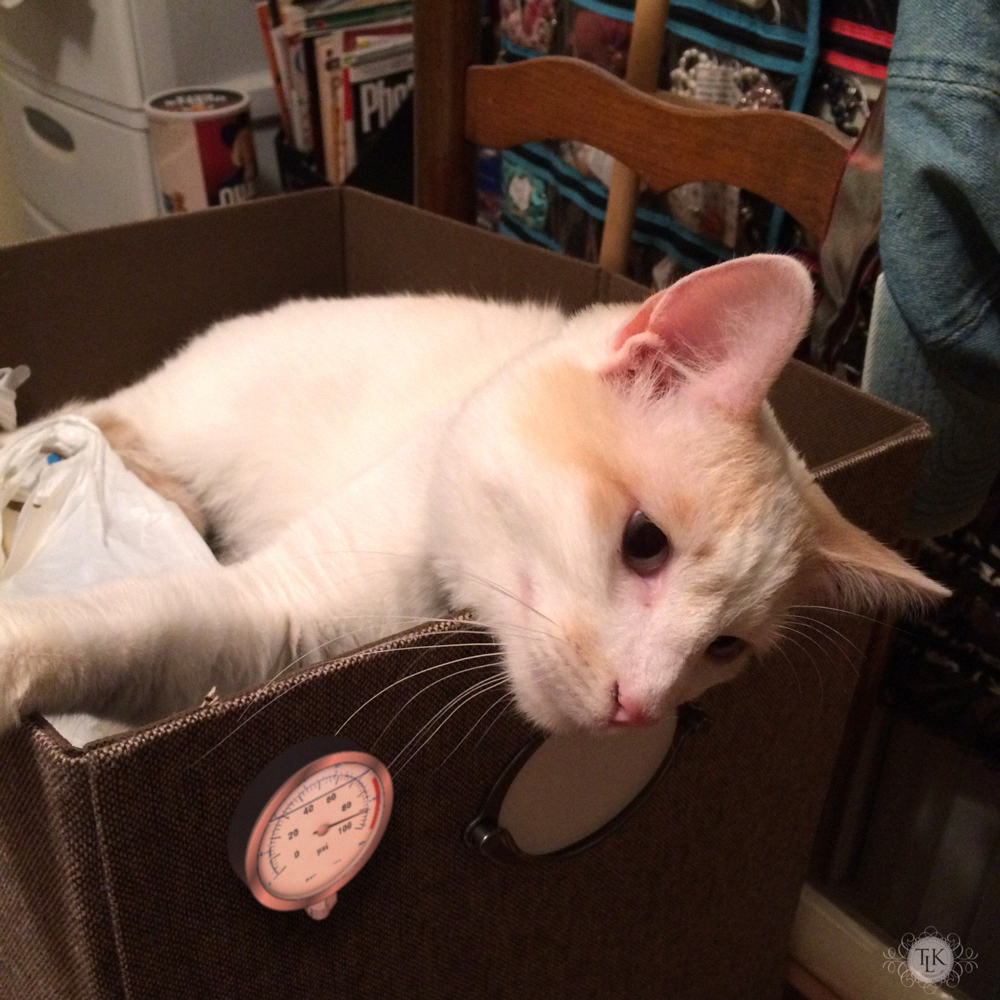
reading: value=90 unit=psi
